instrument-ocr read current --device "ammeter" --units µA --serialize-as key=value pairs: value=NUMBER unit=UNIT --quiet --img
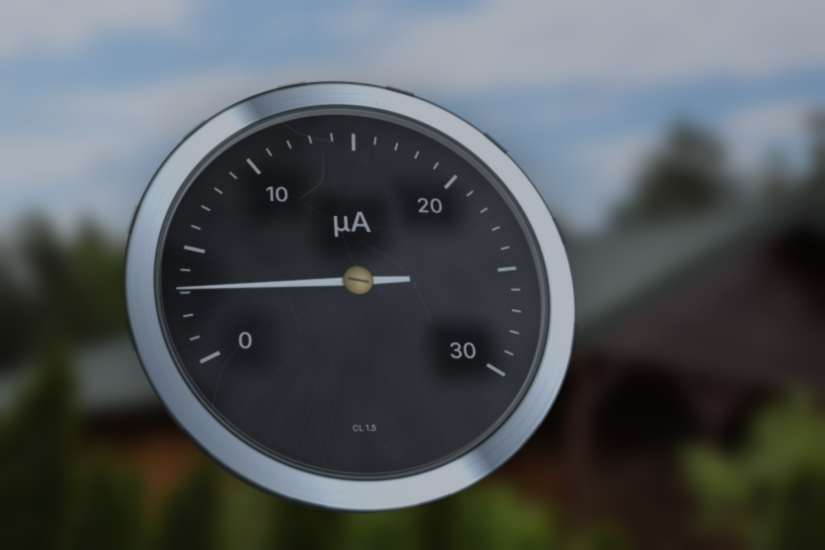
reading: value=3 unit=µA
